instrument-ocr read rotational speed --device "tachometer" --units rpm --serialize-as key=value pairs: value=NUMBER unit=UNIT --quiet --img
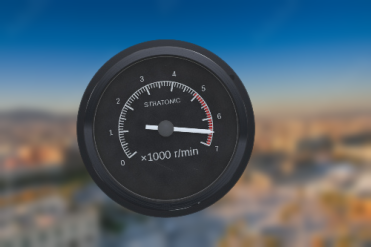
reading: value=6500 unit=rpm
